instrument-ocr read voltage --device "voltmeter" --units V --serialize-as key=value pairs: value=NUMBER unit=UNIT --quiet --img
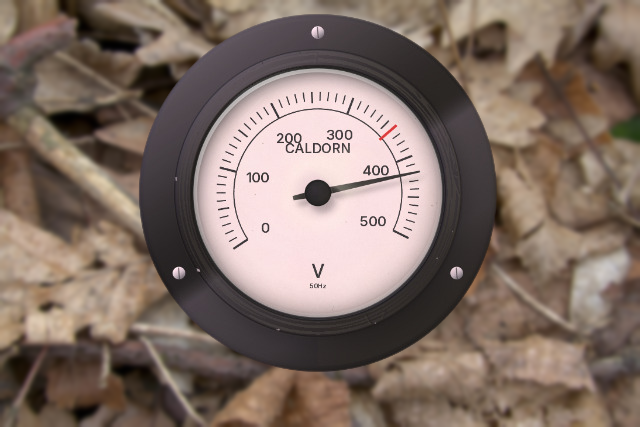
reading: value=420 unit=V
